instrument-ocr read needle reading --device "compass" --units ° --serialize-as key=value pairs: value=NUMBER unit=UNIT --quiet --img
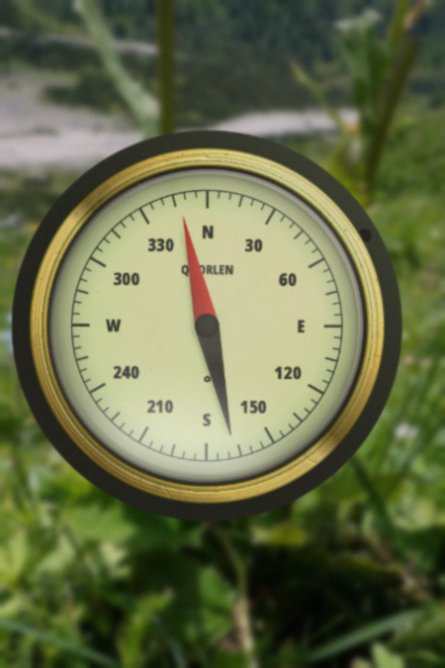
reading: value=347.5 unit=°
